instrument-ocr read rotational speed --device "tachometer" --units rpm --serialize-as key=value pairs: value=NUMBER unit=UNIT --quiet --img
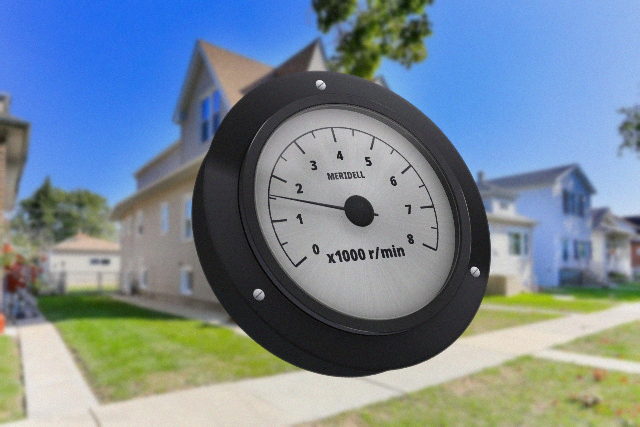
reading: value=1500 unit=rpm
